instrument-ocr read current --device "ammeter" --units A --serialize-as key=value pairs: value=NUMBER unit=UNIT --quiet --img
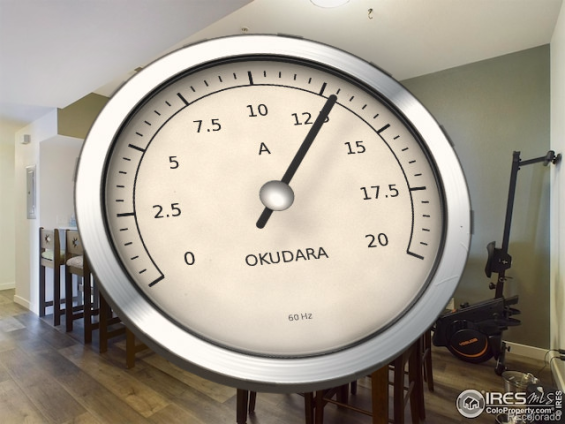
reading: value=13 unit=A
